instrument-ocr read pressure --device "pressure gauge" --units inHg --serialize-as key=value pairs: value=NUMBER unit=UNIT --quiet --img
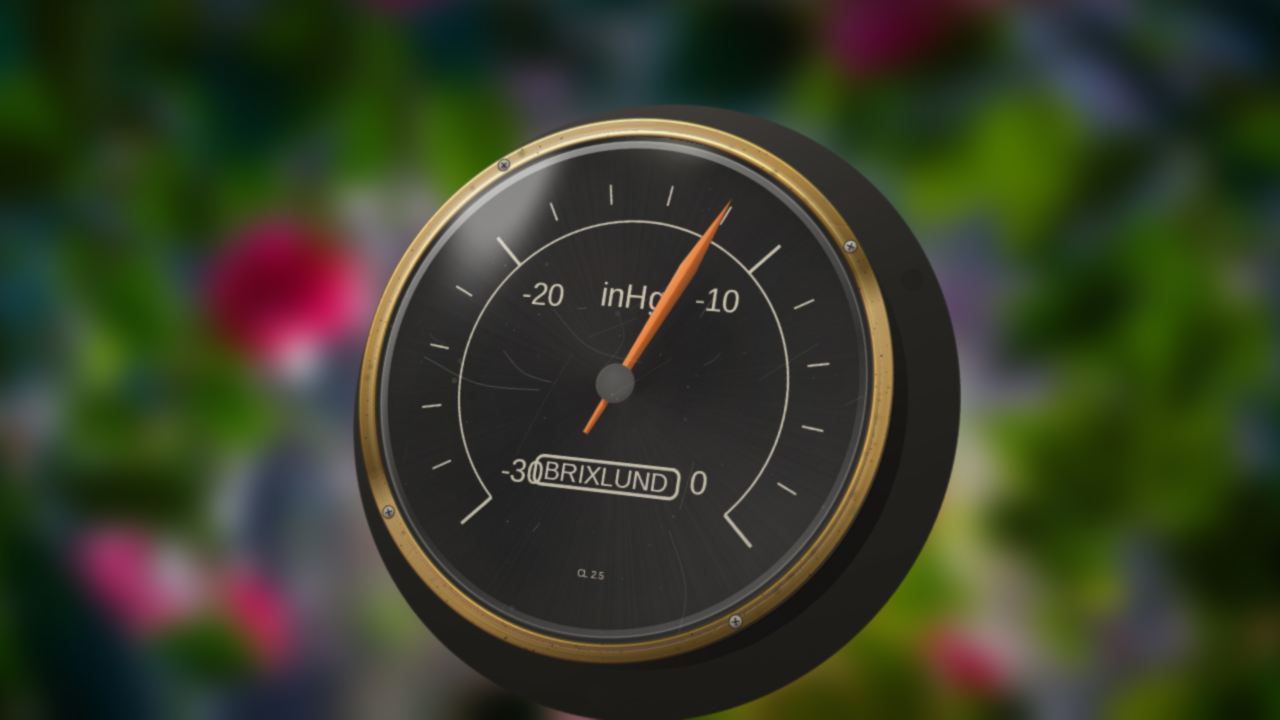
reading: value=-12 unit=inHg
